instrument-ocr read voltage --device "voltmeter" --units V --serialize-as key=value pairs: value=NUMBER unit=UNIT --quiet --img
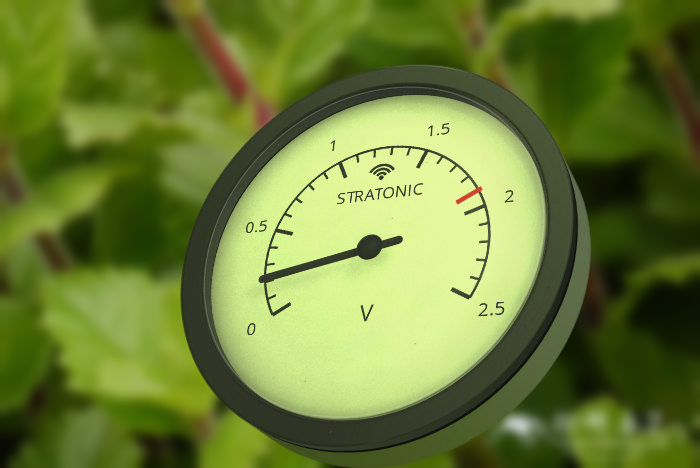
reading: value=0.2 unit=V
